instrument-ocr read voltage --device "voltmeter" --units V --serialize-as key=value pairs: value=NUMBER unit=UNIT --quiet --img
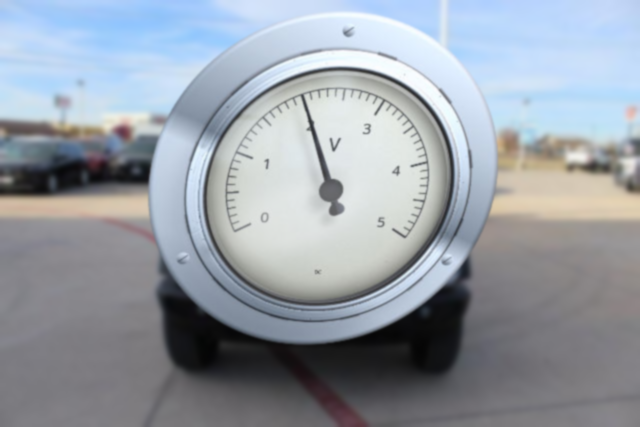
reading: value=2 unit=V
